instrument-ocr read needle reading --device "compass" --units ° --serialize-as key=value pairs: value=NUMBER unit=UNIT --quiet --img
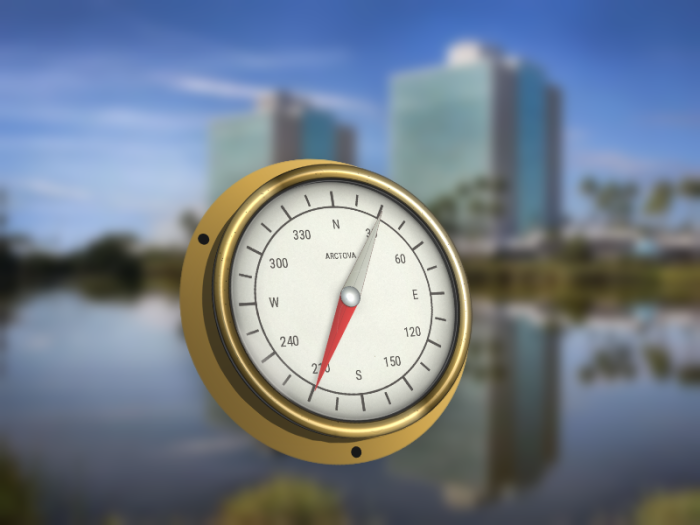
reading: value=210 unit=°
